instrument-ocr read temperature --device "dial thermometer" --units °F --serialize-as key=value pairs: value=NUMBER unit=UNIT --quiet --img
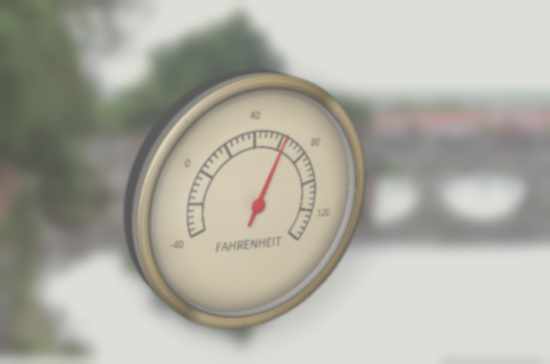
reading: value=60 unit=°F
